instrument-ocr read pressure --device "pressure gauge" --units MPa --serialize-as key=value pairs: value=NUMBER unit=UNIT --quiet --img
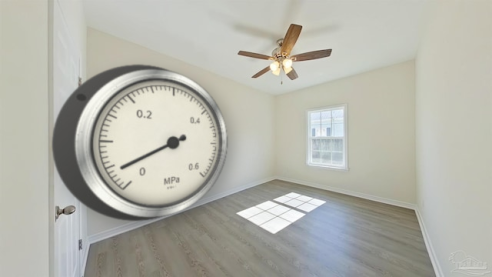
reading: value=0.04 unit=MPa
